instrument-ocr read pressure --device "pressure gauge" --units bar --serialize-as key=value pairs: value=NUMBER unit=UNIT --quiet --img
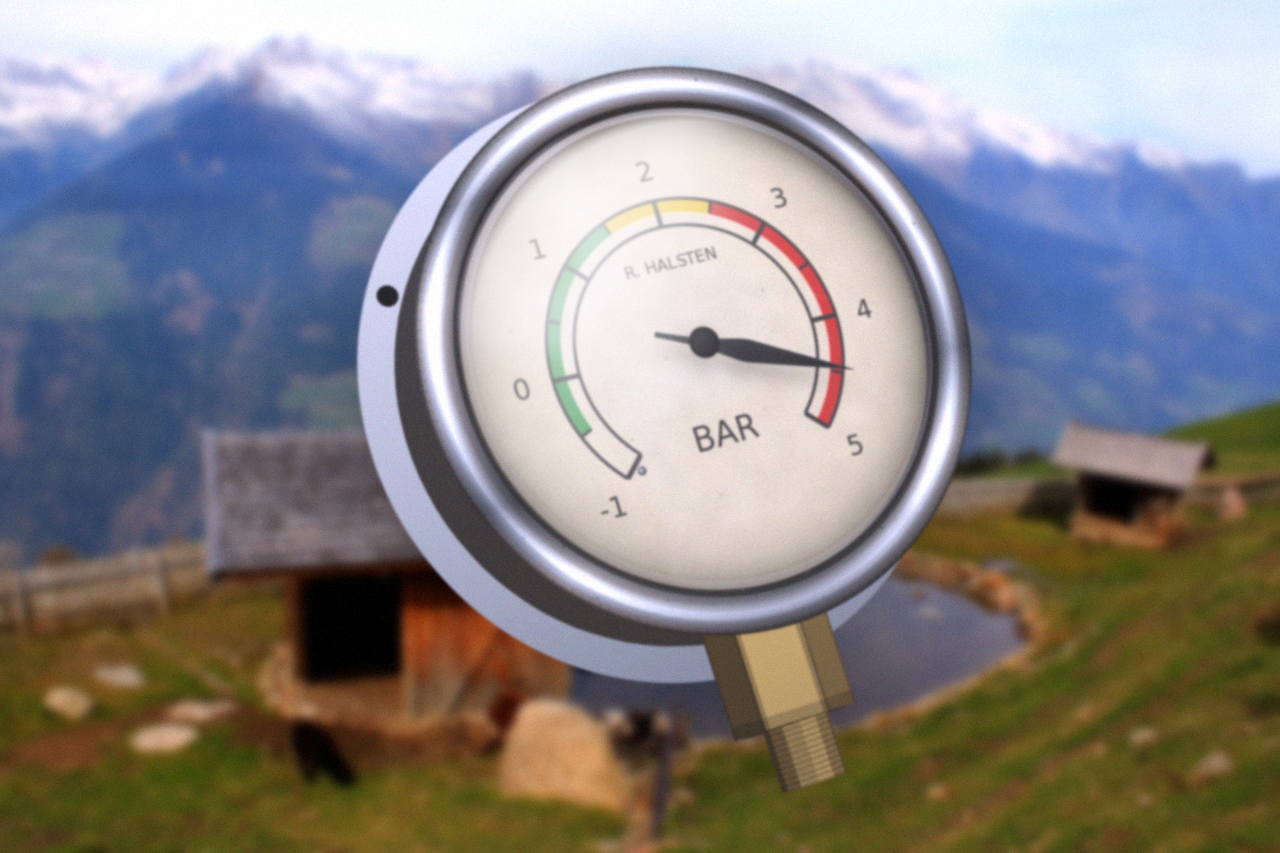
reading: value=4.5 unit=bar
